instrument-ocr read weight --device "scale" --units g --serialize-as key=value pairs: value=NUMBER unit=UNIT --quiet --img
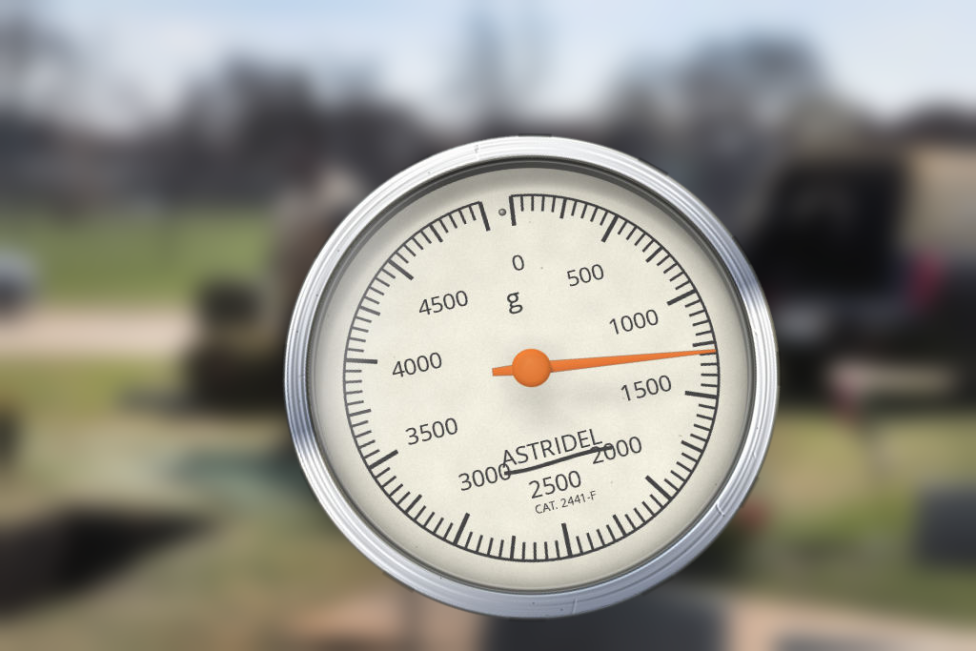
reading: value=1300 unit=g
